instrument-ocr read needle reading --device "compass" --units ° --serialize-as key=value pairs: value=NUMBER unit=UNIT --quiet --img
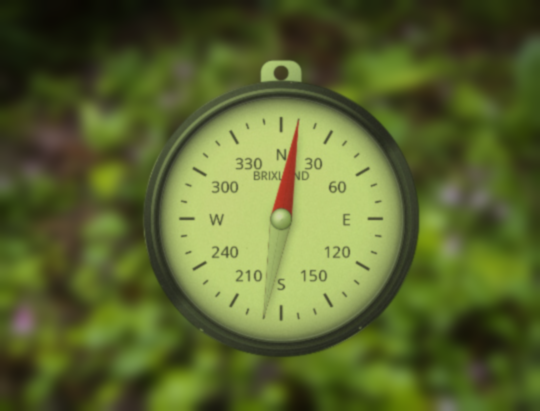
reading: value=10 unit=°
